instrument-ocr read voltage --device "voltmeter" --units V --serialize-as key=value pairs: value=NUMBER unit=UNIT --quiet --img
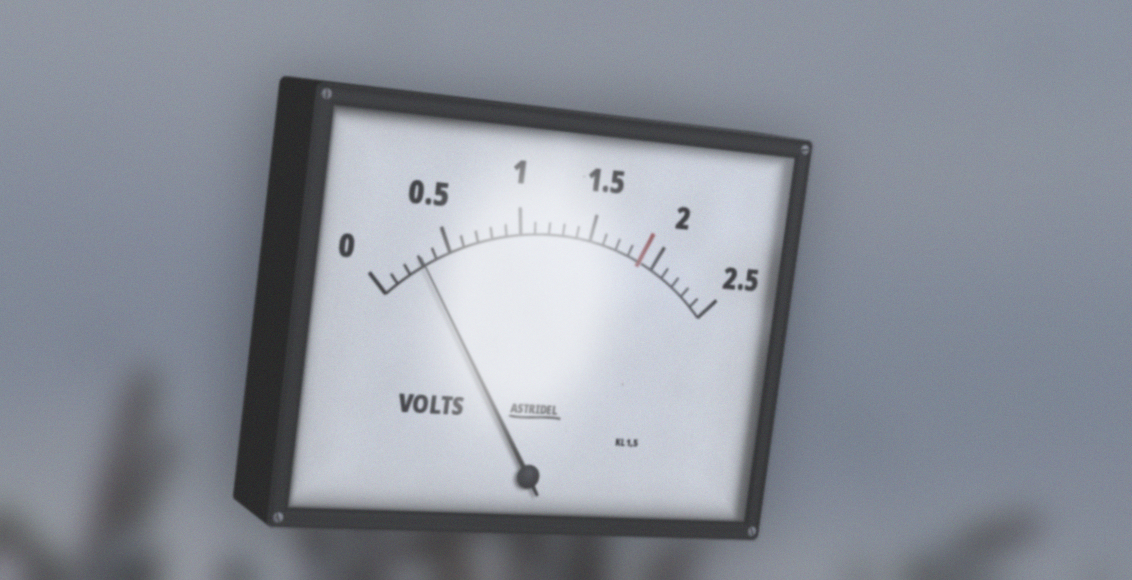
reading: value=0.3 unit=V
